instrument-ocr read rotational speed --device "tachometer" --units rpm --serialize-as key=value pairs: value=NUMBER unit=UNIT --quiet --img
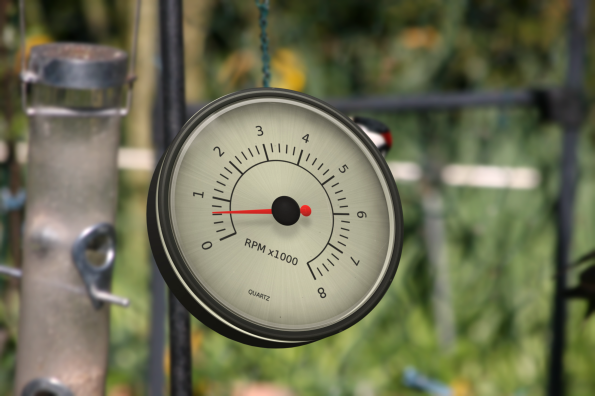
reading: value=600 unit=rpm
